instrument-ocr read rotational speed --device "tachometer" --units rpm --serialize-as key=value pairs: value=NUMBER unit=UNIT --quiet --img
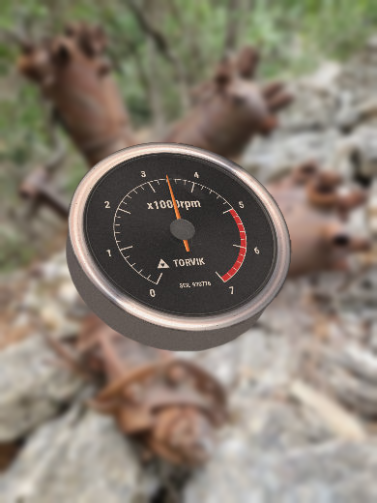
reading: value=3400 unit=rpm
